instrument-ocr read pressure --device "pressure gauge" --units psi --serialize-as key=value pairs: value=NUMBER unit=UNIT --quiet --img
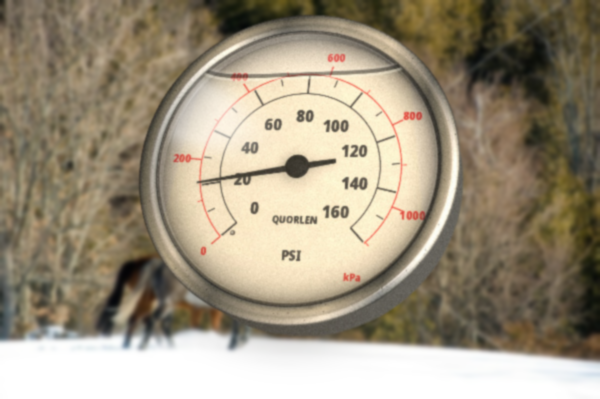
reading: value=20 unit=psi
